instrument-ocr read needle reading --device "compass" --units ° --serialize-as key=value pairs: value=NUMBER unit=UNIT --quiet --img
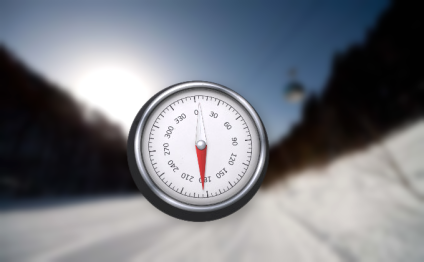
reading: value=185 unit=°
